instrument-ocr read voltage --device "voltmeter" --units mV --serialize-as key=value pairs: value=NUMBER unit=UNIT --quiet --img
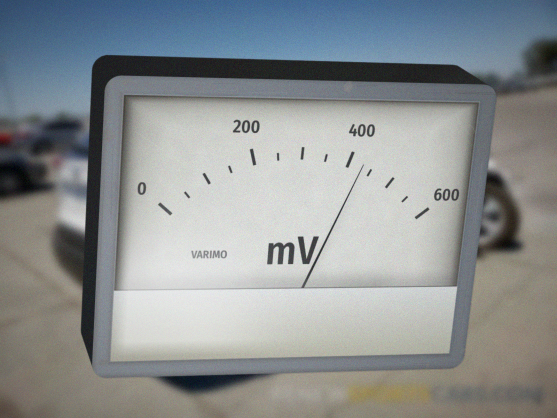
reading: value=425 unit=mV
